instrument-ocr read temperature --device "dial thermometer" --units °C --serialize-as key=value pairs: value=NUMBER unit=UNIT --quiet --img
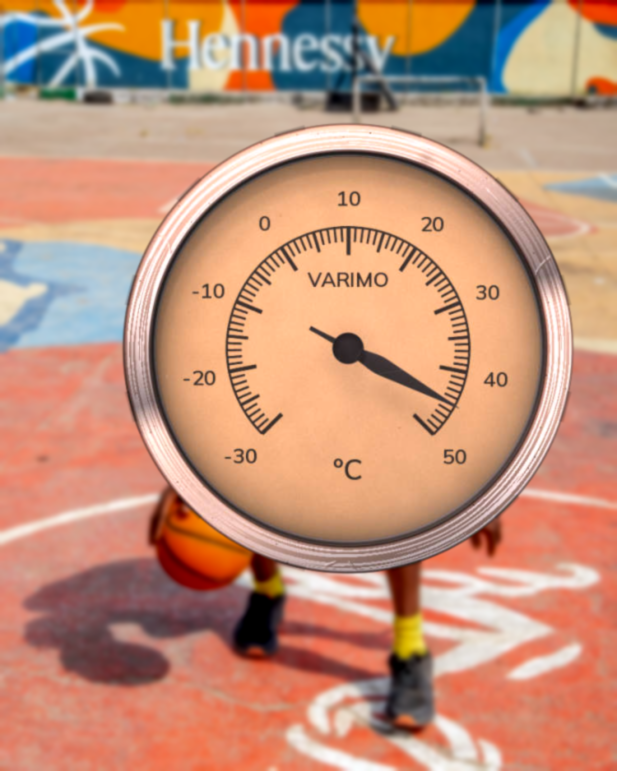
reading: value=45 unit=°C
